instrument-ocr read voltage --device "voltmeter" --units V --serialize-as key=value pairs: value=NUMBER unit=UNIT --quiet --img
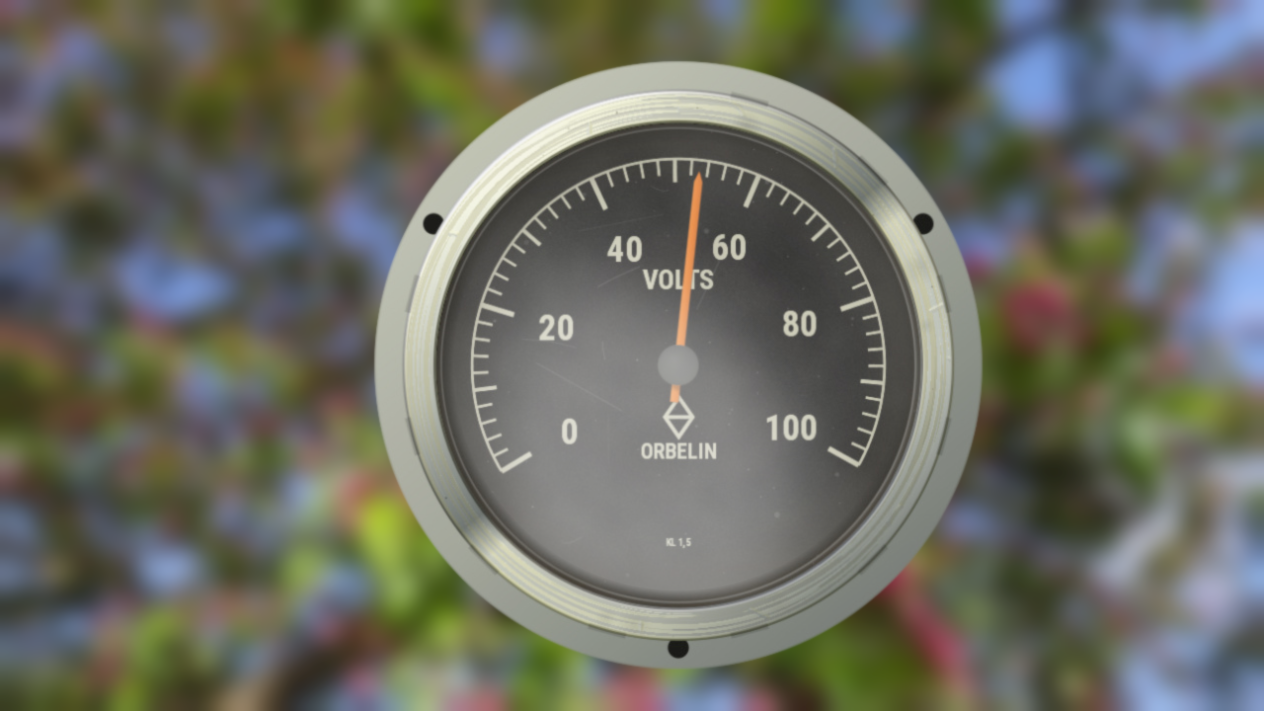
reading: value=53 unit=V
